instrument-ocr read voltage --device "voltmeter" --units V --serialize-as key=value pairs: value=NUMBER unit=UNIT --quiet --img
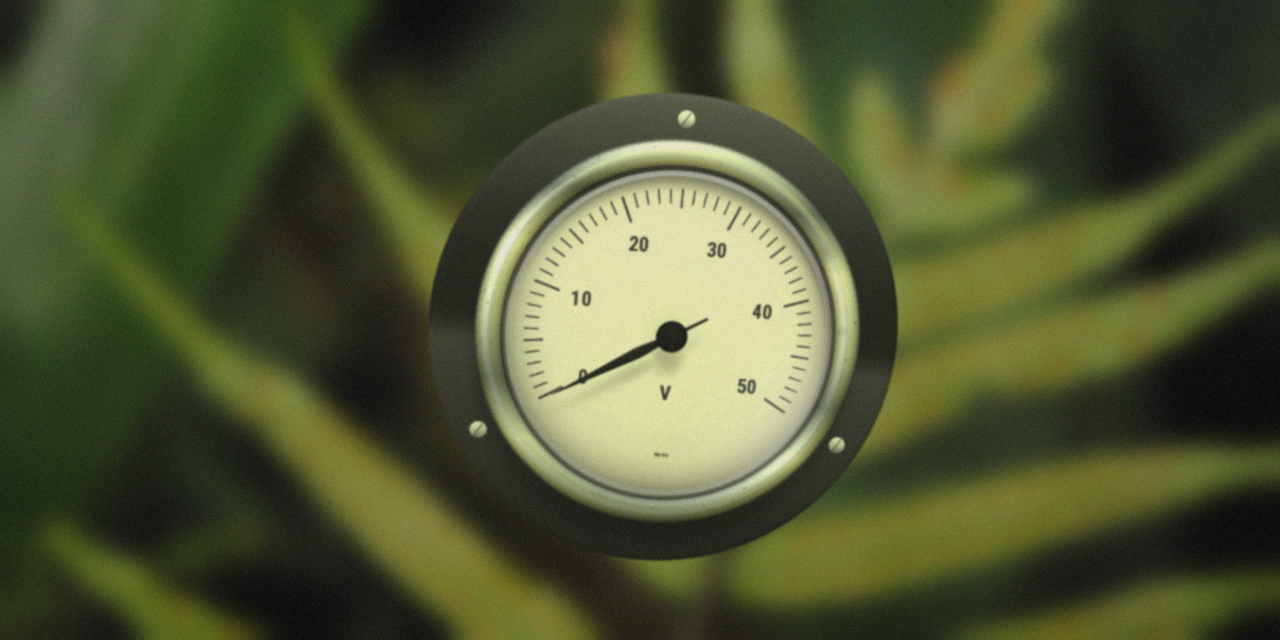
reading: value=0 unit=V
